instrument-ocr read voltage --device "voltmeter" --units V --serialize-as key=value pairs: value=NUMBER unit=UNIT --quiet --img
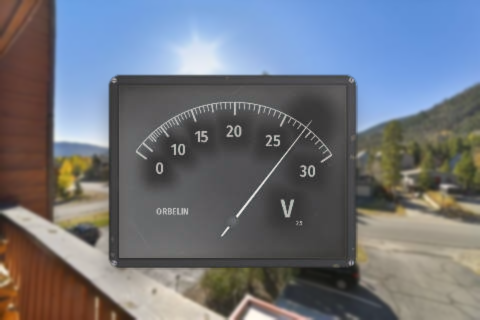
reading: value=27 unit=V
